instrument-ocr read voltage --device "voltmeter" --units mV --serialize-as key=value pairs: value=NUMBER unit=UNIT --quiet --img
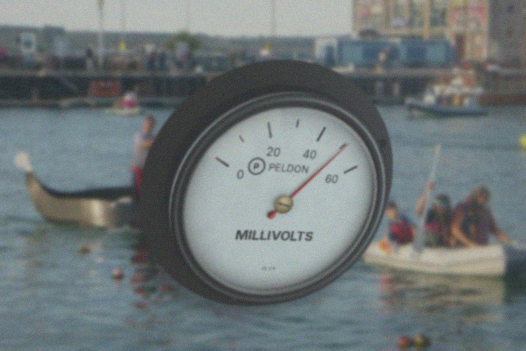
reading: value=50 unit=mV
